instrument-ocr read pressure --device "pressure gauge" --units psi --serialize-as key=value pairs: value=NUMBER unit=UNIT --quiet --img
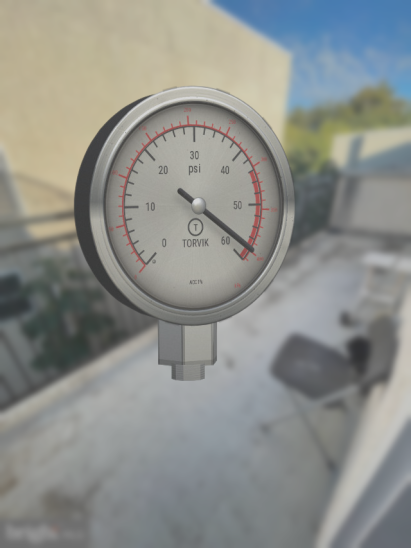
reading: value=58 unit=psi
